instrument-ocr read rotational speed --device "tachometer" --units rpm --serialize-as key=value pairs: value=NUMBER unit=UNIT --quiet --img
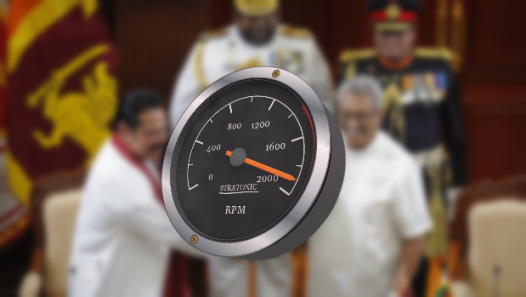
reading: value=1900 unit=rpm
